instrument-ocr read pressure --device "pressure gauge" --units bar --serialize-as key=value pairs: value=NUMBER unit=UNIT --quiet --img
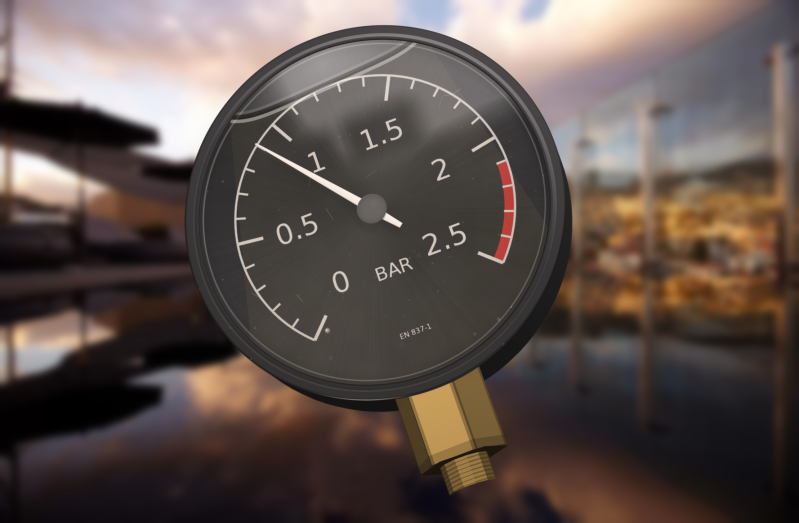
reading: value=0.9 unit=bar
